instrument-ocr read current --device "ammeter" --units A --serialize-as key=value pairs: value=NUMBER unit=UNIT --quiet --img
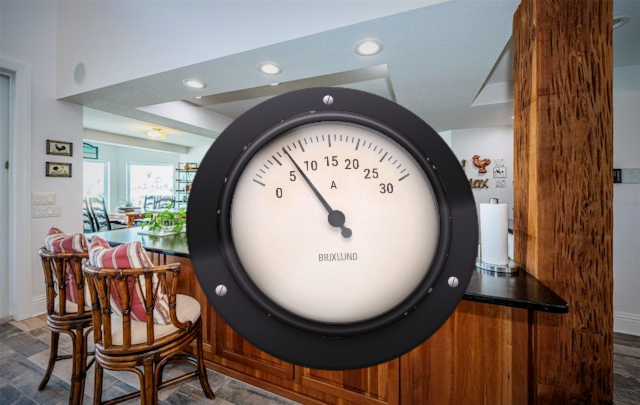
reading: value=7 unit=A
